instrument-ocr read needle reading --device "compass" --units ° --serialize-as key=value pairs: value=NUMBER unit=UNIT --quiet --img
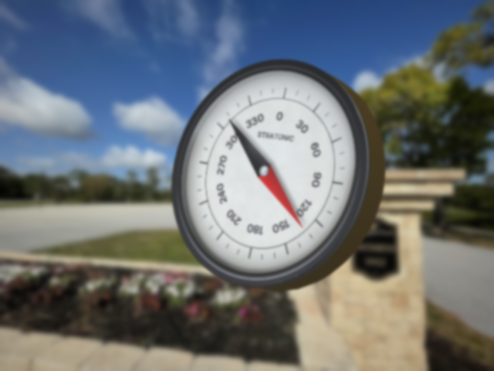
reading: value=130 unit=°
